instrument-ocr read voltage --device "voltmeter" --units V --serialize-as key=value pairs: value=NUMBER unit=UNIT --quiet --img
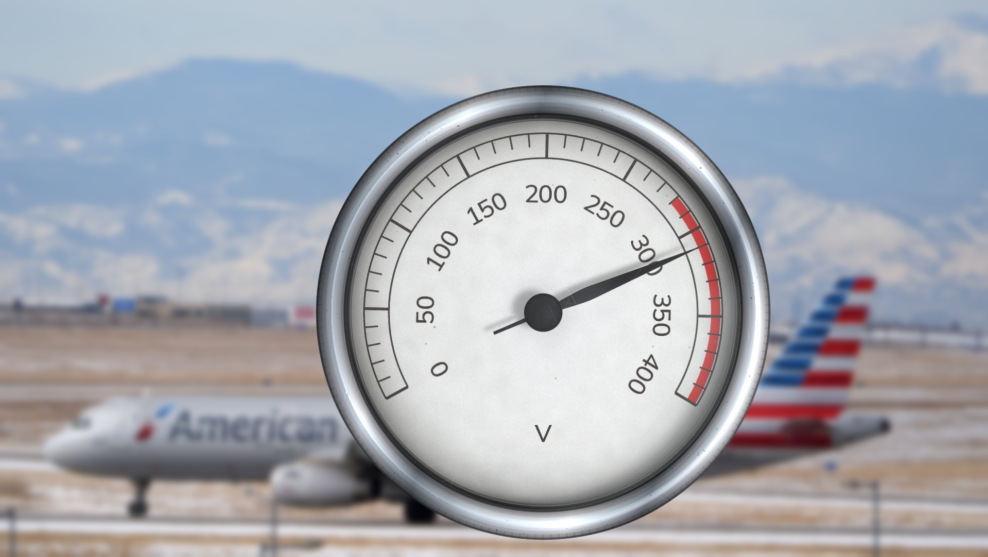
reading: value=310 unit=V
